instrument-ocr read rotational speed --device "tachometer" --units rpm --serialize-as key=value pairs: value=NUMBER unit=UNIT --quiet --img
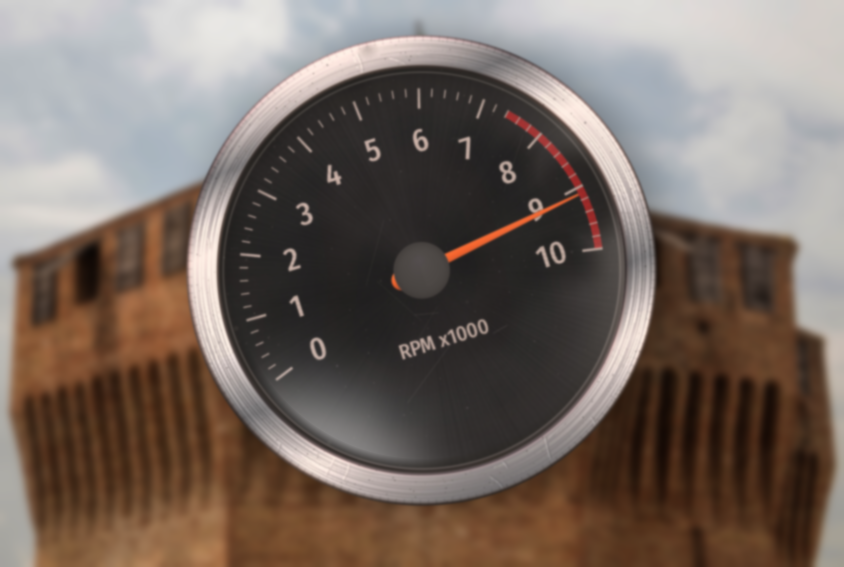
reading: value=9100 unit=rpm
